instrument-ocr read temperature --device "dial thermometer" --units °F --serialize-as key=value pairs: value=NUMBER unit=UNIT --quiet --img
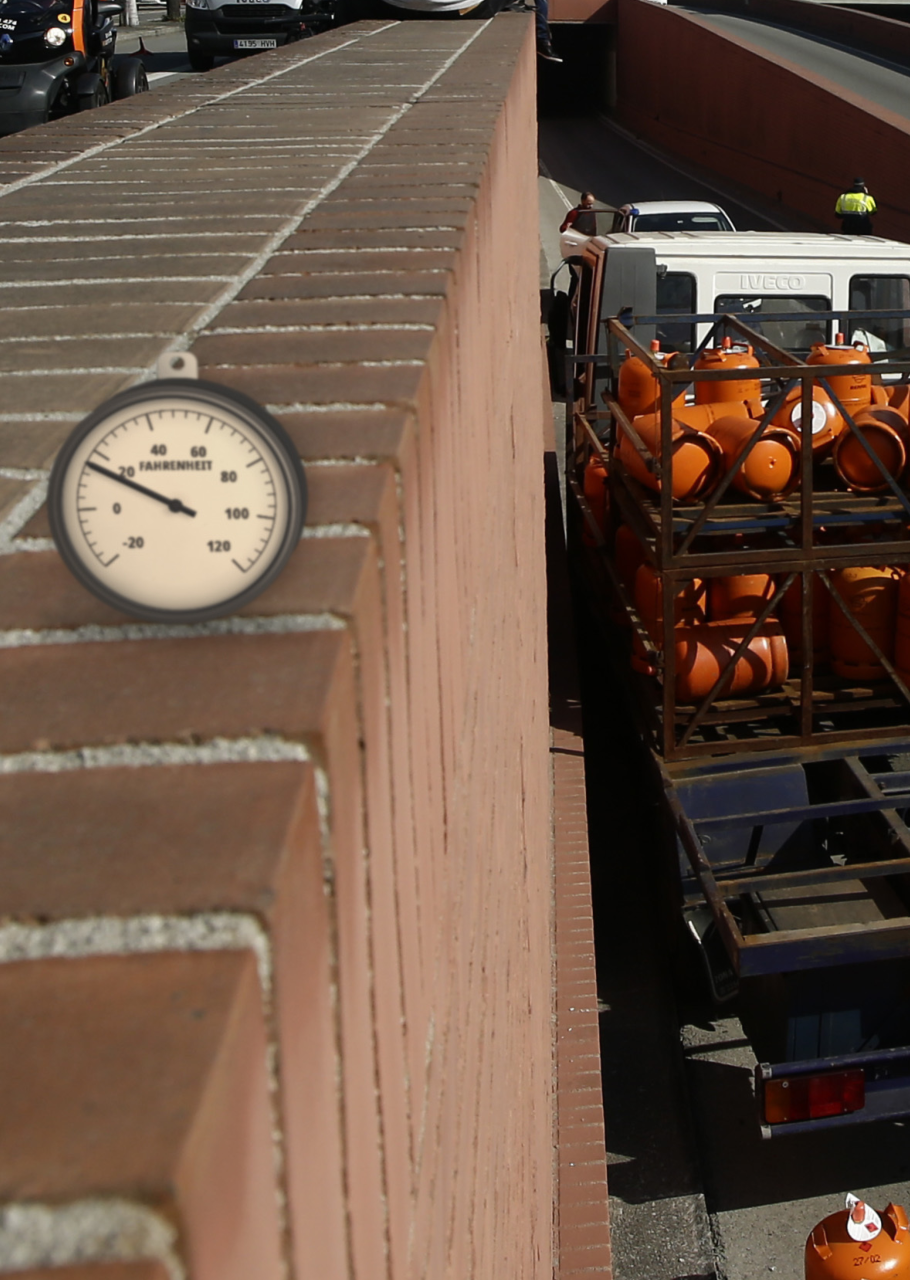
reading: value=16 unit=°F
